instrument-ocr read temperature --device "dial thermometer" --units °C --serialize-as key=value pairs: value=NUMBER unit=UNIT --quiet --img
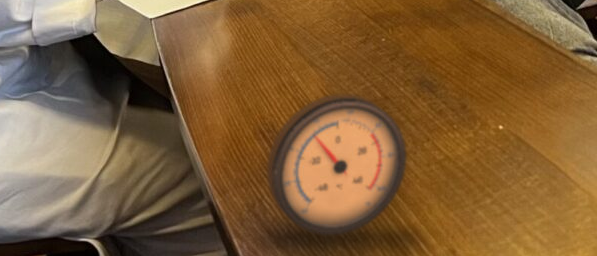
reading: value=-10 unit=°C
